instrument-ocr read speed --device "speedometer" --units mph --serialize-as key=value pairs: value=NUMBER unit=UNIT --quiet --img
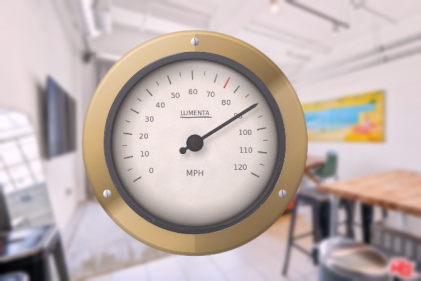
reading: value=90 unit=mph
